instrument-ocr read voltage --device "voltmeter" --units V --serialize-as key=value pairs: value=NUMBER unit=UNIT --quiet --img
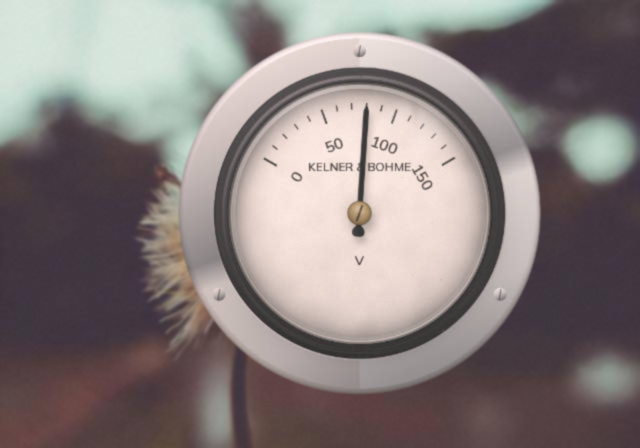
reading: value=80 unit=V
